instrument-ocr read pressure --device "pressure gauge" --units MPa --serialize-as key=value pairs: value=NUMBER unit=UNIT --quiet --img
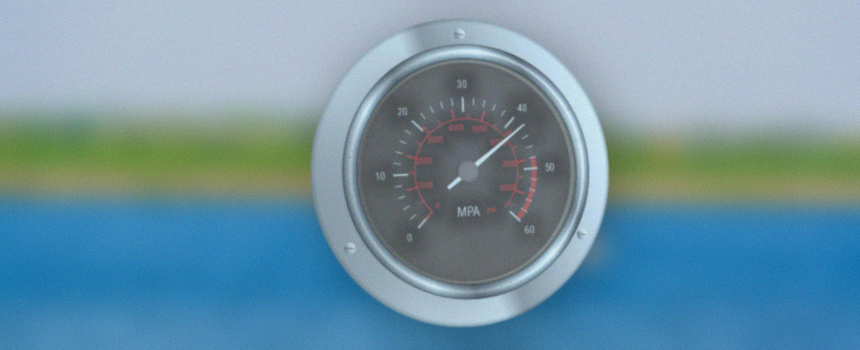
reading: value=42 unit=MPa
